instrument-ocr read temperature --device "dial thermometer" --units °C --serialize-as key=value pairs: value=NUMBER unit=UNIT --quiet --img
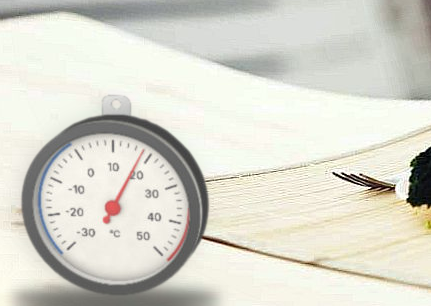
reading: value=18 unit=°C
